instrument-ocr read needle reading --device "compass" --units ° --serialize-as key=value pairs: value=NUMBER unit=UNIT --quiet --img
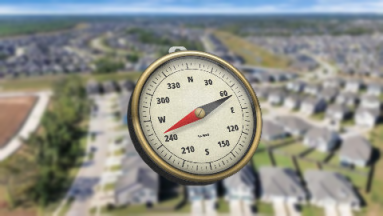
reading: value=250 unit=°
